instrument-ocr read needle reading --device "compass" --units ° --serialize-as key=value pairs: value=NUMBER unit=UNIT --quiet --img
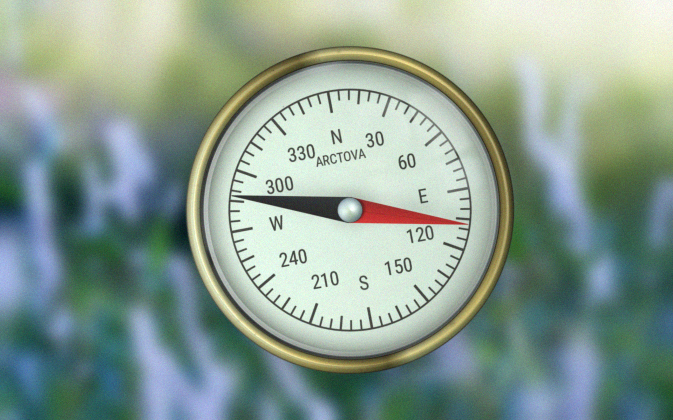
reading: value=107.5 unit=°
